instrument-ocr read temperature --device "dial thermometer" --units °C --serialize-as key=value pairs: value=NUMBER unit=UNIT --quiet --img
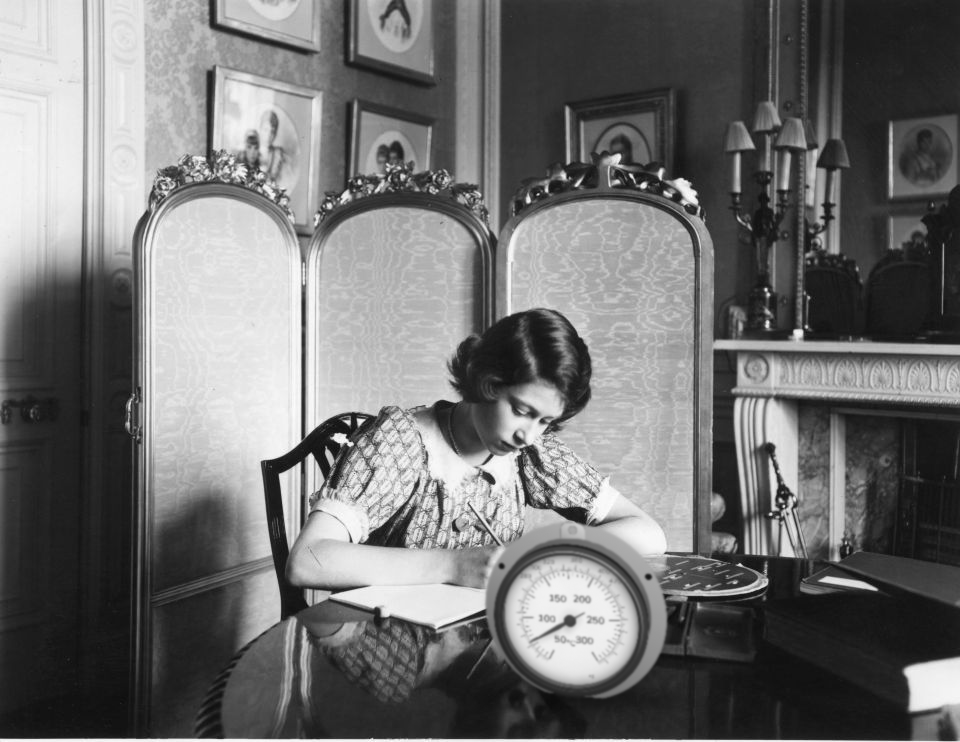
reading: value=75 unit=°C
